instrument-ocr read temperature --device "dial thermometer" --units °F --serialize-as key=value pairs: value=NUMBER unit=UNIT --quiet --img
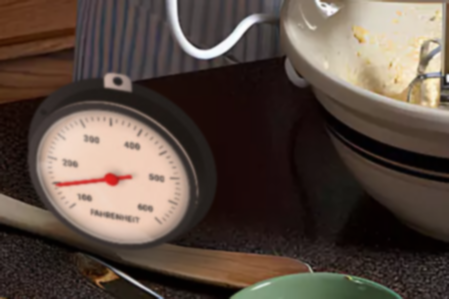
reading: value=150 unit=°F
